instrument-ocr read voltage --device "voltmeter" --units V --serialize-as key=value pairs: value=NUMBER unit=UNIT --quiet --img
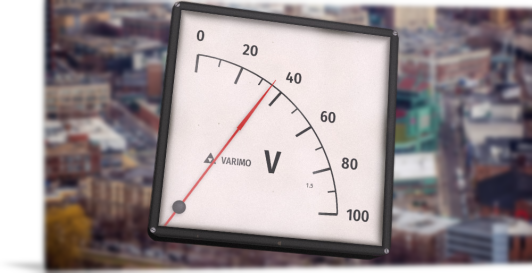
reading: value=35 unit=V
